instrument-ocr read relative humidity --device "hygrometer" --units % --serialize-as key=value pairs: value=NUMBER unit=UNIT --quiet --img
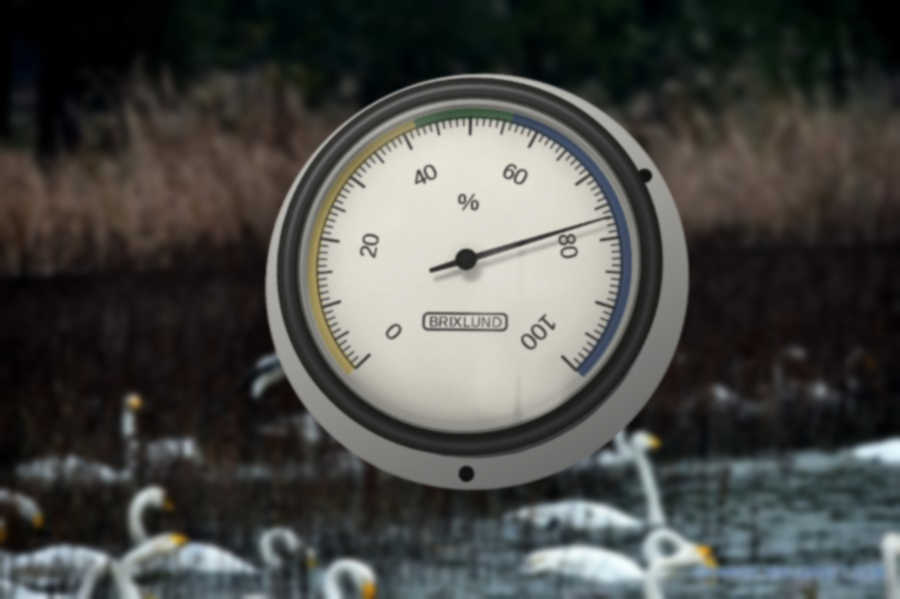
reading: value=77 unit=%
